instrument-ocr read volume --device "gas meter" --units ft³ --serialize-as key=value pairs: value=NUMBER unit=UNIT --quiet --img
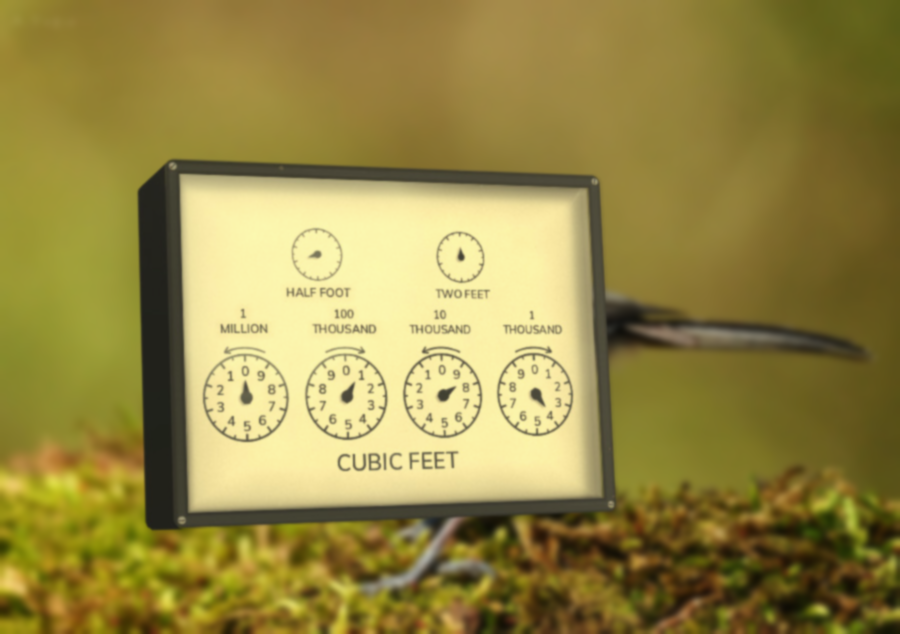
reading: value=8400 unit=ft³
